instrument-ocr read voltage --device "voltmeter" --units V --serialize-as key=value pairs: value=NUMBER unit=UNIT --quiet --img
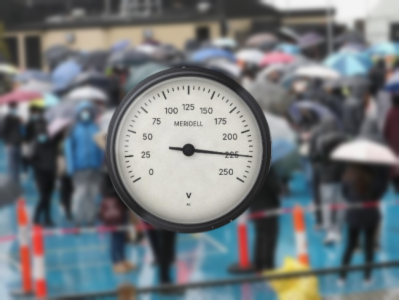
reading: value=225 unit=V
